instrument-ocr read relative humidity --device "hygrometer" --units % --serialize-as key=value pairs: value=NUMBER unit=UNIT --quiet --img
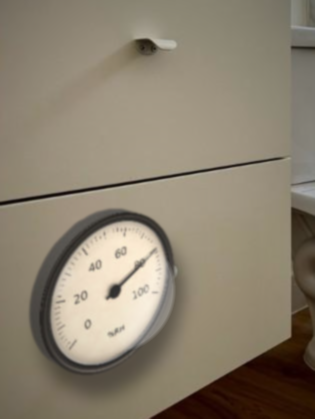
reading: value=80 unit=%
